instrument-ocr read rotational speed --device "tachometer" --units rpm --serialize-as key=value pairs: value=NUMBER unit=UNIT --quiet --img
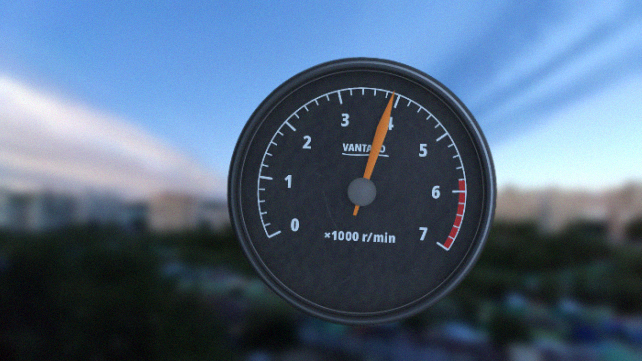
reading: value=3900 unit=rpm
